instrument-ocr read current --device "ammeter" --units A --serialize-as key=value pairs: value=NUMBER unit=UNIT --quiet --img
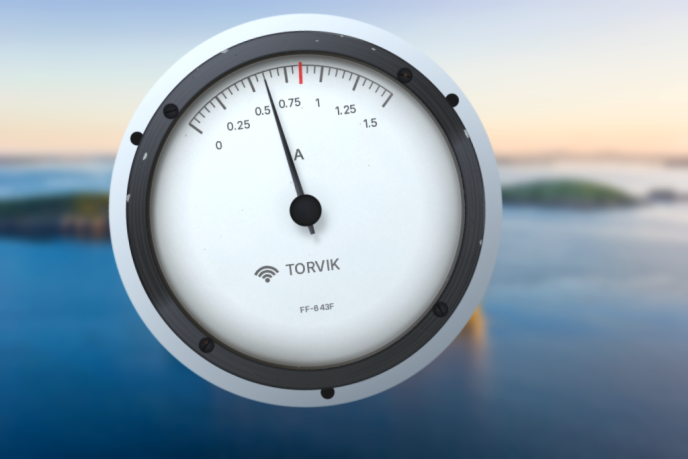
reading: value=0.6 unit=A
